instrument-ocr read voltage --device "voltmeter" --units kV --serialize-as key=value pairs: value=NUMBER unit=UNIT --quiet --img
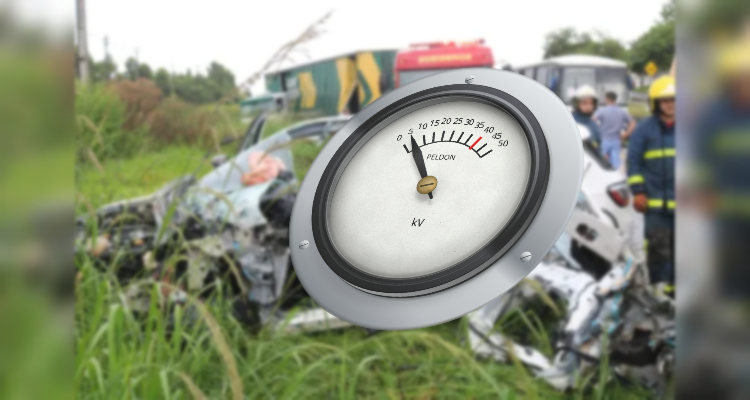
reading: value=5 unit=kV
